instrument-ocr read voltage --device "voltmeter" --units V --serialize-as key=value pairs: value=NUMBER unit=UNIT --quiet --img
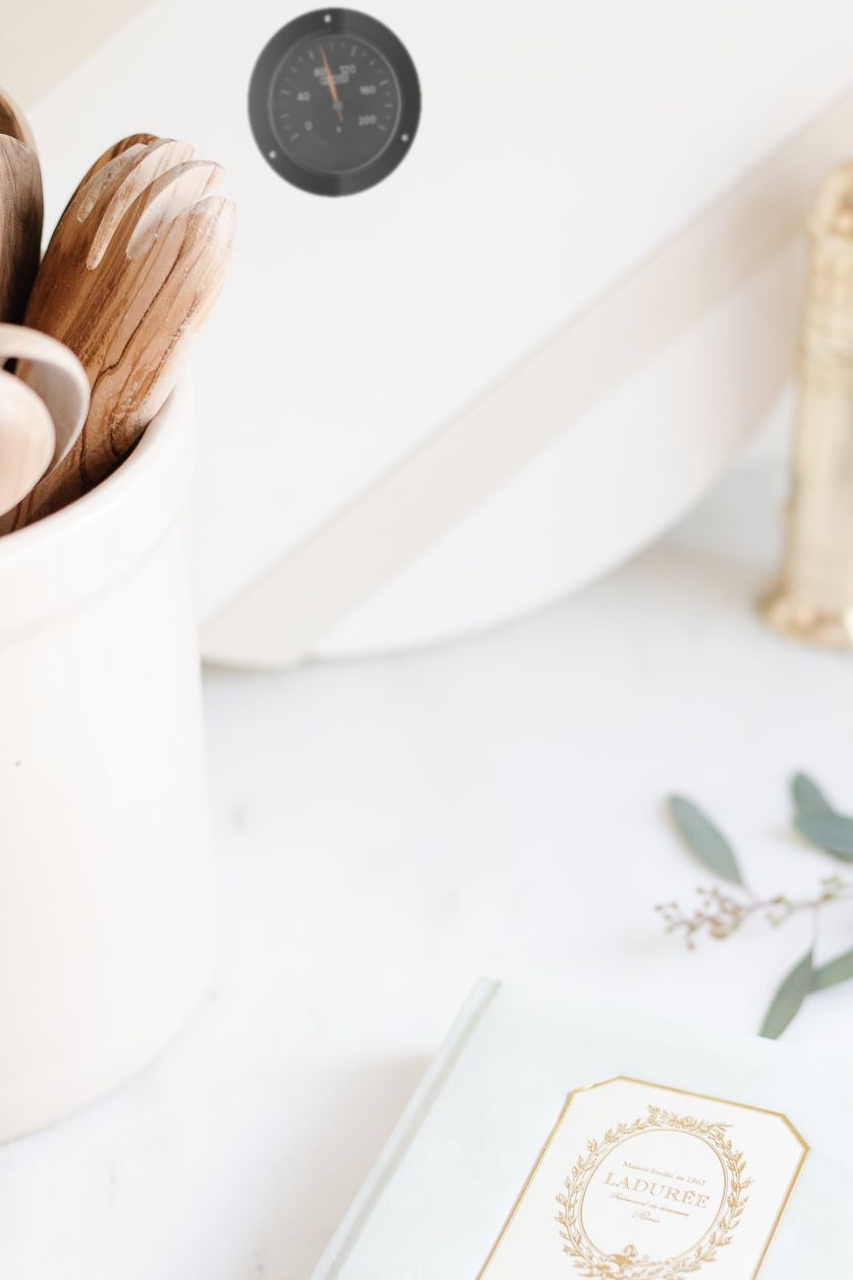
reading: value=90 unit=V
